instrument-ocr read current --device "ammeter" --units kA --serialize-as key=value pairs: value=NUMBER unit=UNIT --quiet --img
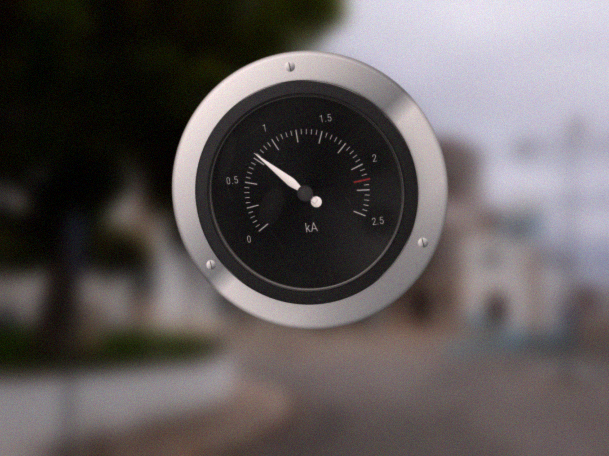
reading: value=0.8 unit=kA
